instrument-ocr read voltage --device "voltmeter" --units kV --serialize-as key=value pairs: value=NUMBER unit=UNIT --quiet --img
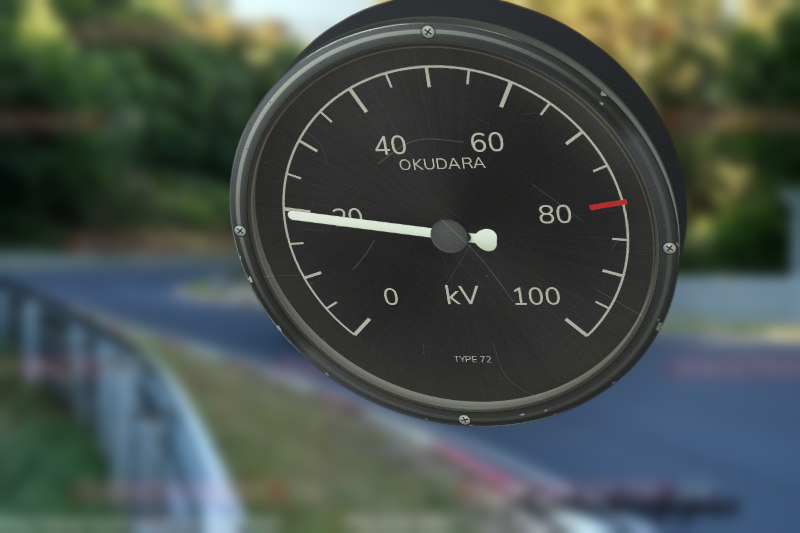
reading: value=20 unit=kV
